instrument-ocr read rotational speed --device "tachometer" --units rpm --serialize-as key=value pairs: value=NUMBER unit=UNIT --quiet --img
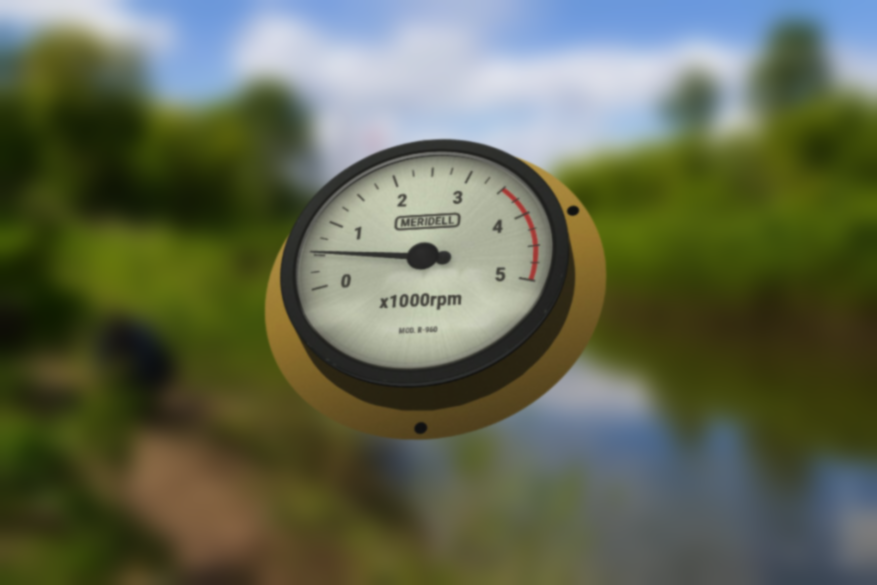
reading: value=500 unit=rpm
